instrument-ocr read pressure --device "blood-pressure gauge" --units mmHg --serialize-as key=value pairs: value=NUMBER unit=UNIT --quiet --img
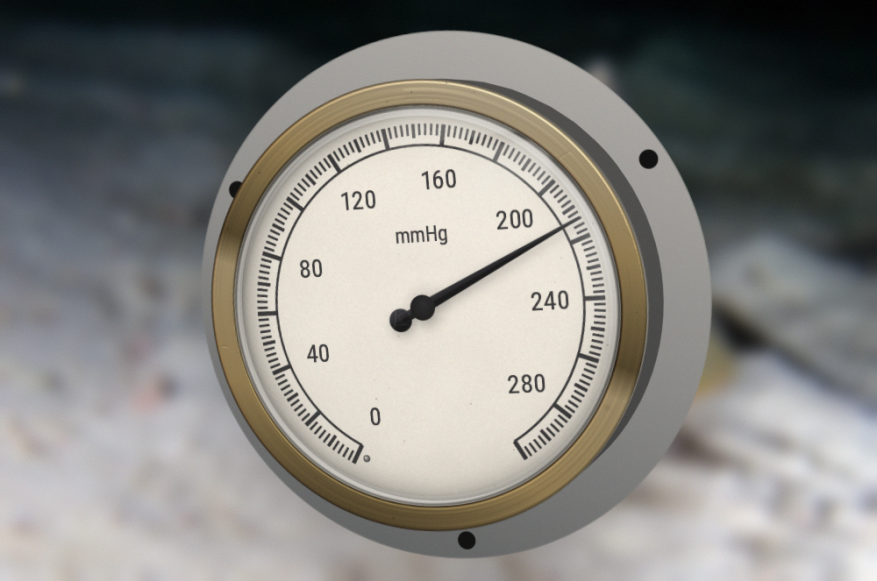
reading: value=214 unit=mmHg
